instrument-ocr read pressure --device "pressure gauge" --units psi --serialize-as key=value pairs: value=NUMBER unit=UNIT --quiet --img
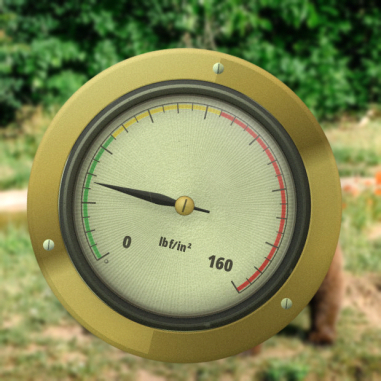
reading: value=27.5 unit=psi
